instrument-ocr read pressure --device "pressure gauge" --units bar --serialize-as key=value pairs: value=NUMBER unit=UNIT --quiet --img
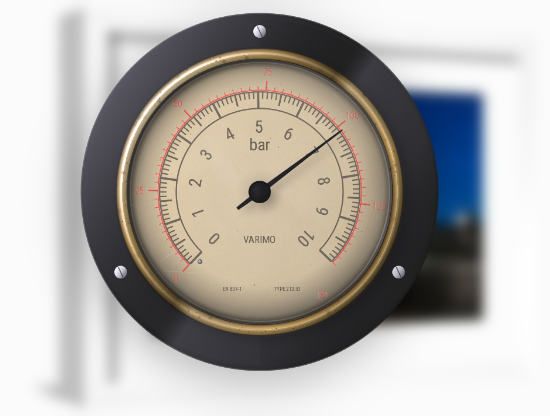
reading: value=7 unit=bar
